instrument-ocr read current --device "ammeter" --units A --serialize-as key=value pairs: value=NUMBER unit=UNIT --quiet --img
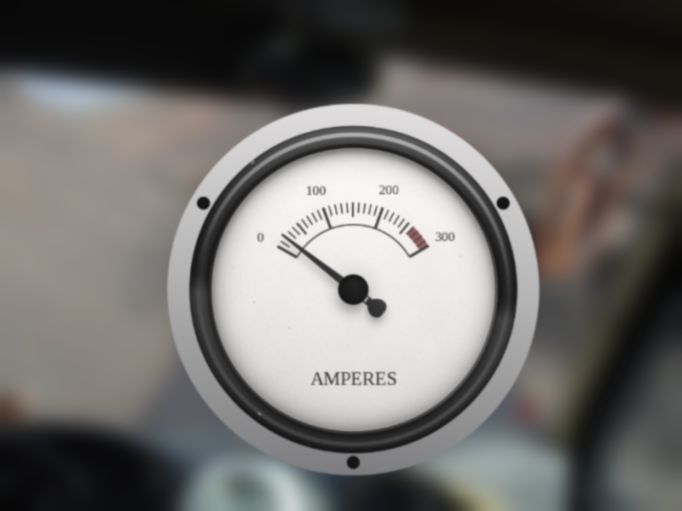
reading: value=20 unit=A
